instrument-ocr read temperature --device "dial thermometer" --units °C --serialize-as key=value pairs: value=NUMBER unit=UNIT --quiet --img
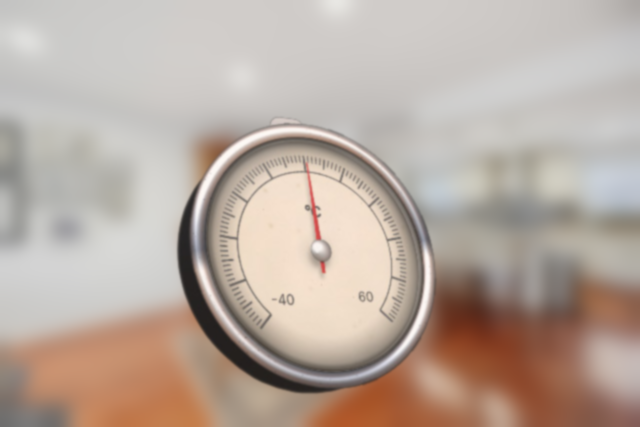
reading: value=10 unit=°C
